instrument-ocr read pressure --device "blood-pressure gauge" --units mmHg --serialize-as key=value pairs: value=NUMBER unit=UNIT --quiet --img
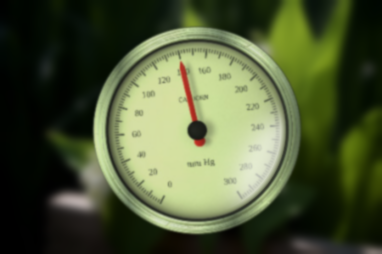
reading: value=140 unit=mmHg
